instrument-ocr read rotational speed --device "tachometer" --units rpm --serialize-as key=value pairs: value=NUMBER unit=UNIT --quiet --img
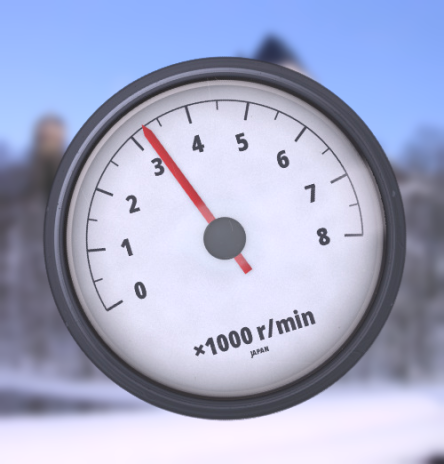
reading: value=3250 unit=rpm
